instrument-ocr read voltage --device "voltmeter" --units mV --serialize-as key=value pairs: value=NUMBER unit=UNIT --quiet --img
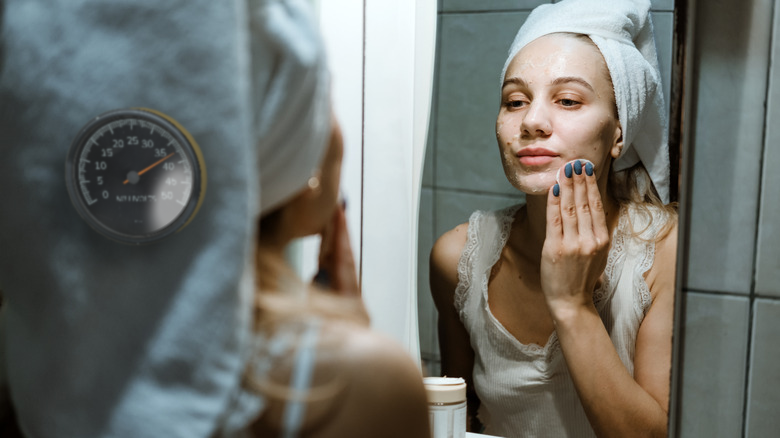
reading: value=37.5 unit=mV
